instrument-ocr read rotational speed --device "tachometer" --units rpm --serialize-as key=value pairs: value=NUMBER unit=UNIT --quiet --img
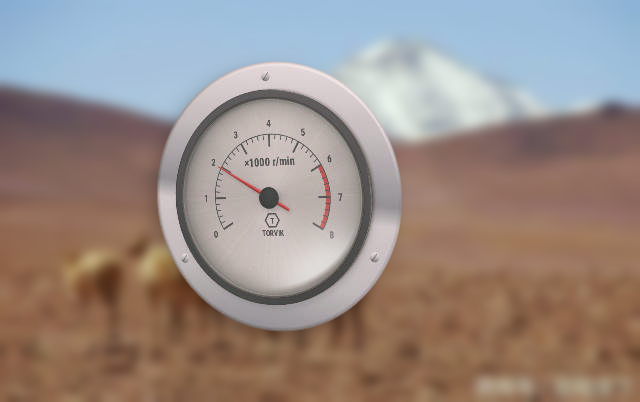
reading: value=2000 unit=rpm
